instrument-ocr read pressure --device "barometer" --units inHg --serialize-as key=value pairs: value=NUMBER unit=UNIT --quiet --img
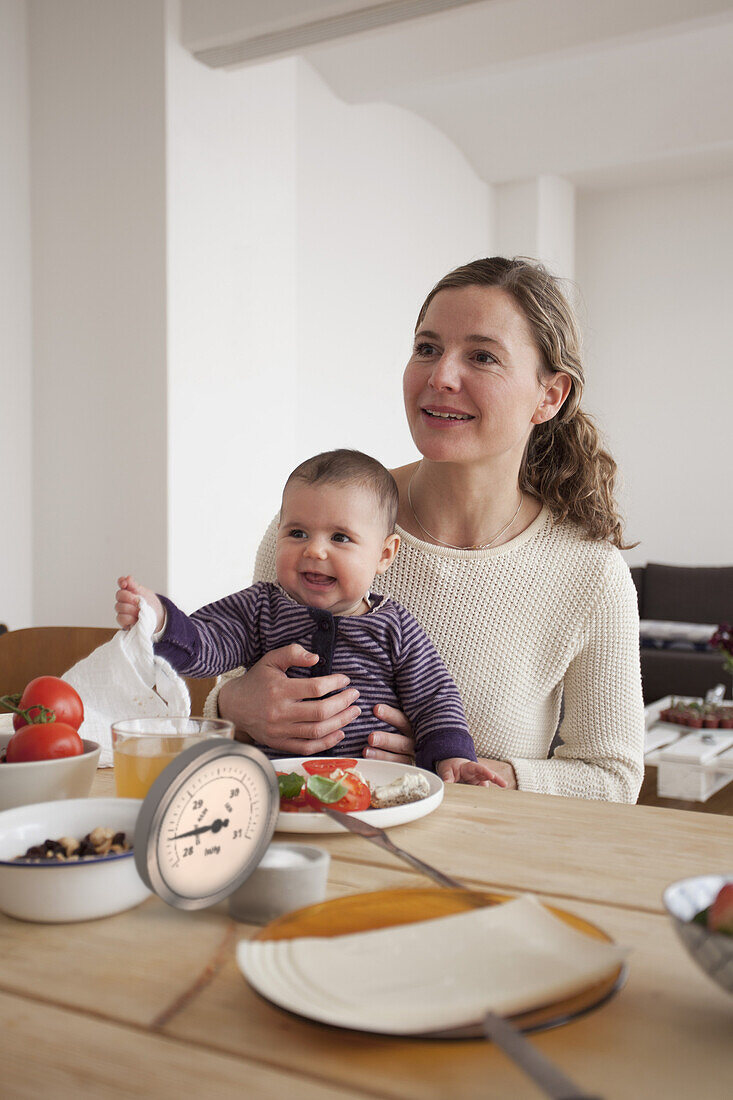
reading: value=28.4 unit=inHg
